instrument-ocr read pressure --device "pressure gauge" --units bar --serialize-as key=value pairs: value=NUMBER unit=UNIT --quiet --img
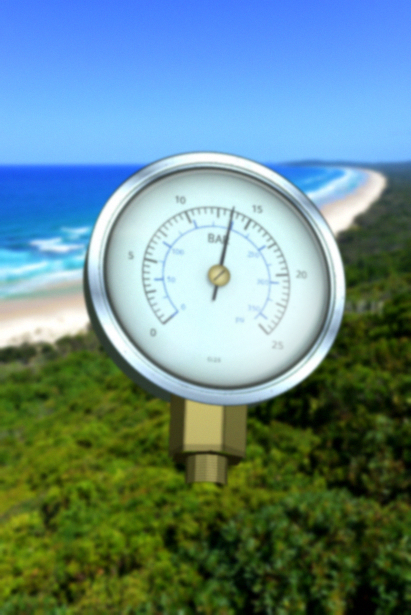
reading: value=13.5 unit=bar
